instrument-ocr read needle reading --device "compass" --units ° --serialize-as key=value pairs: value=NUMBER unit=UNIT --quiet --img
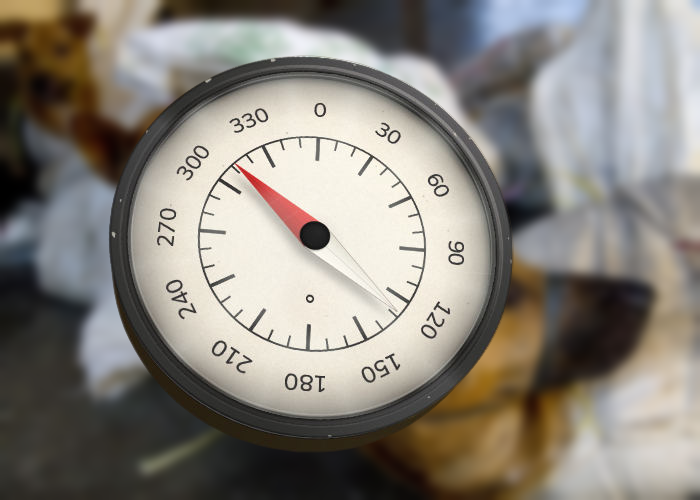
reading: value=310 unit=°
